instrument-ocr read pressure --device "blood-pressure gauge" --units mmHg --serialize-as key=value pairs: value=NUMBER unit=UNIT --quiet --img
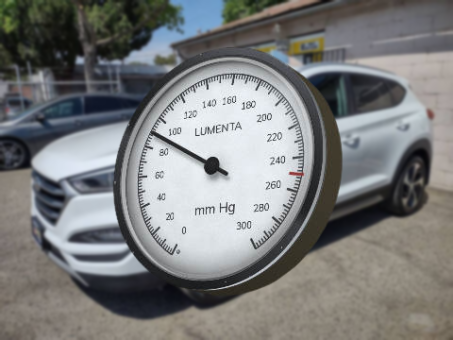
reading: value=90 unit=mmHg
